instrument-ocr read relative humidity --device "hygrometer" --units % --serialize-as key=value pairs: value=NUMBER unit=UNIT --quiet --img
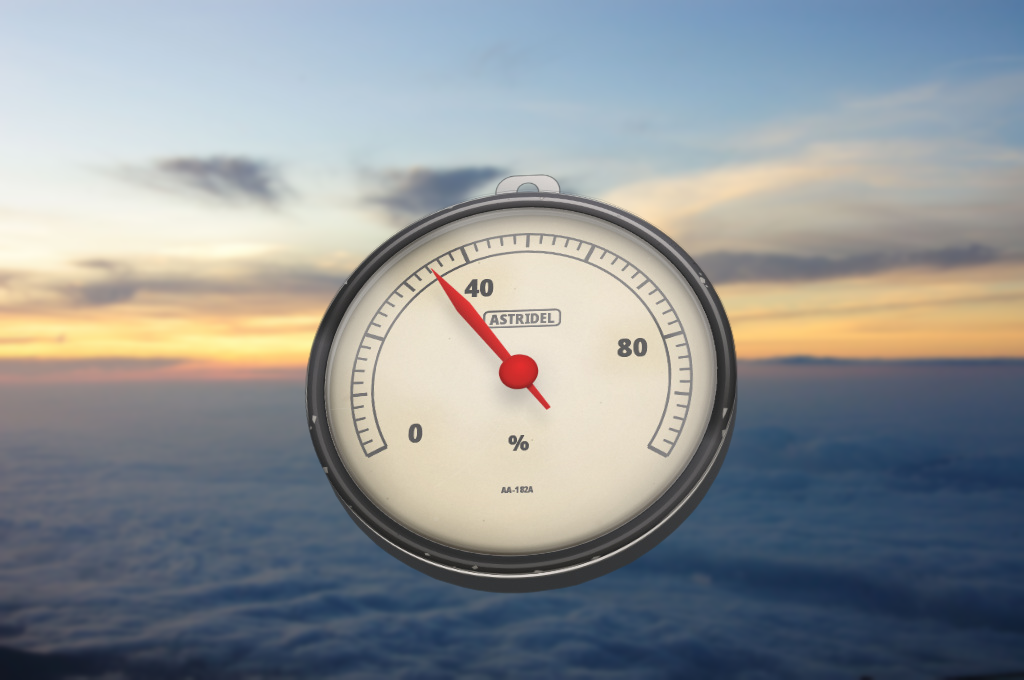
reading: value=34 unit=%
